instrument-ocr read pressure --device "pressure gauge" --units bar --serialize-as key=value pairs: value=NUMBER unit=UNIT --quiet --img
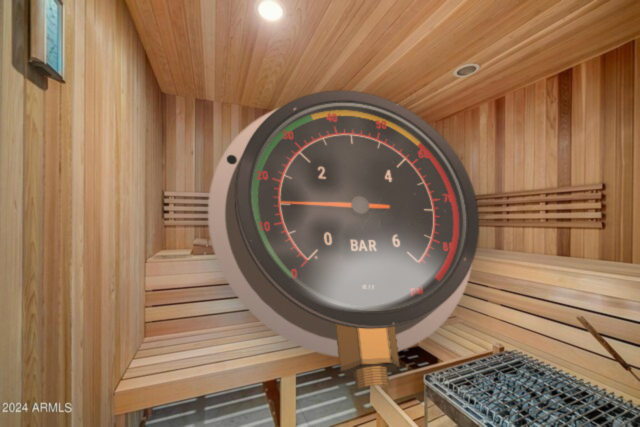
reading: value=1 unit=bar
